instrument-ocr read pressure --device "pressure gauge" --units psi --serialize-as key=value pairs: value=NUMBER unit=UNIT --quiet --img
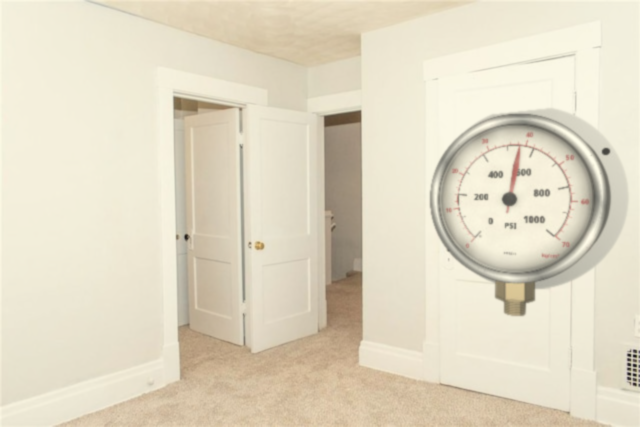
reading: value=550 unit=psi
